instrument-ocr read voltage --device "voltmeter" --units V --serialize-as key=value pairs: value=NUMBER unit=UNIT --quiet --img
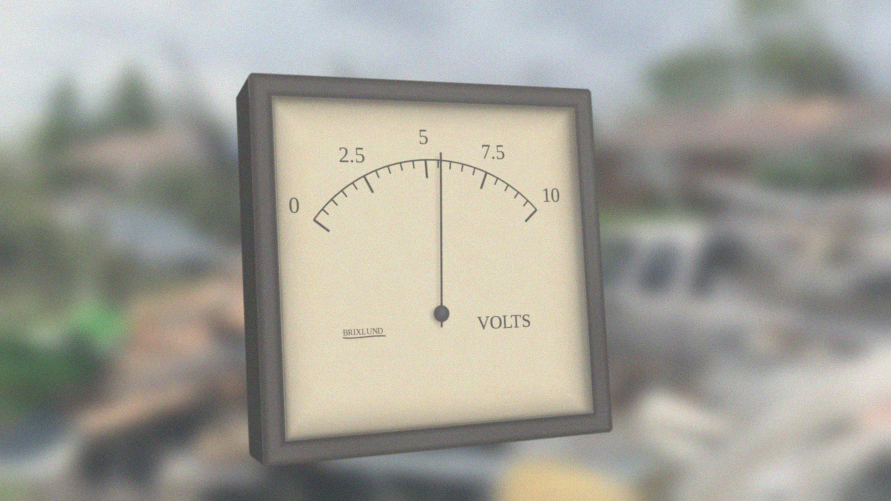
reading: value=5.5 unit=V
